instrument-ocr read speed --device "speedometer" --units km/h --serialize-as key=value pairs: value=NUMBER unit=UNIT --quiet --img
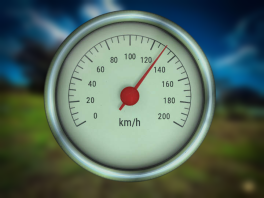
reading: value=130 unit=km/h
